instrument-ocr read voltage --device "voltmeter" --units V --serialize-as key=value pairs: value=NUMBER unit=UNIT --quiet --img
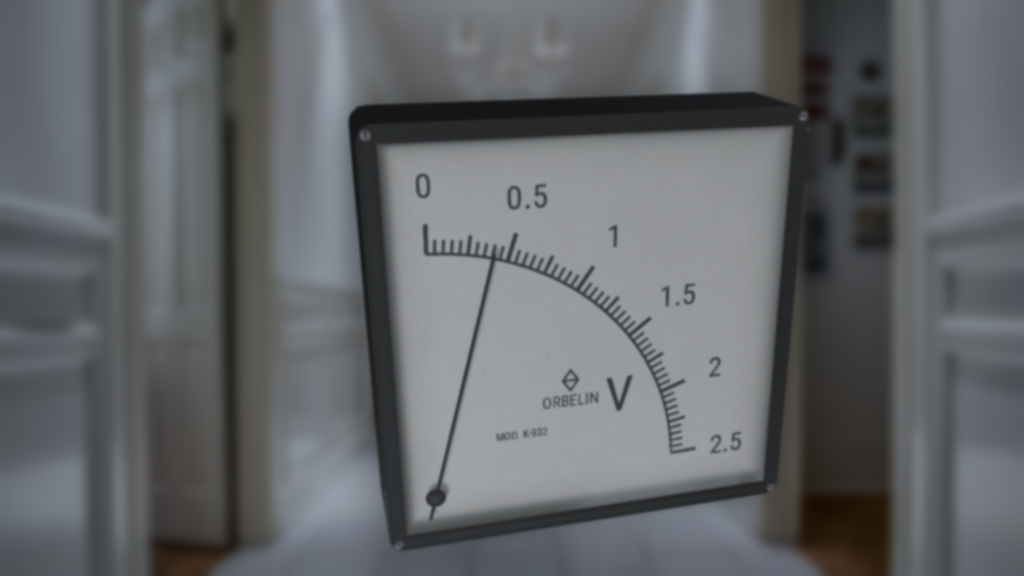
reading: value=0.4 unit=V
